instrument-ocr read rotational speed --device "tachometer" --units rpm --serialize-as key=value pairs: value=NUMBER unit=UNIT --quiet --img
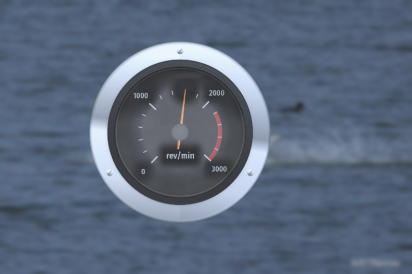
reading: value=1600 unit=rpm
